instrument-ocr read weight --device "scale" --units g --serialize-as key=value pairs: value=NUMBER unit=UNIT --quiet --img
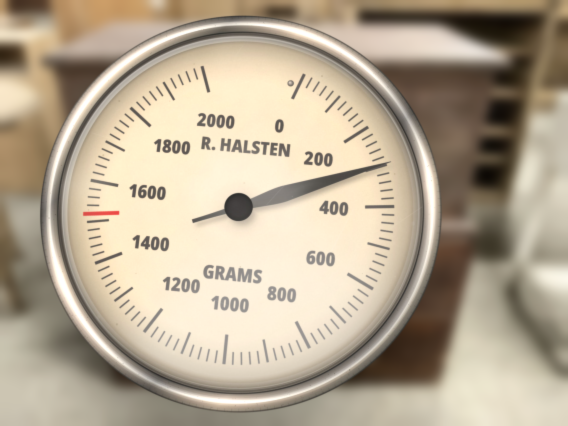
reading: value=300 unit=g
